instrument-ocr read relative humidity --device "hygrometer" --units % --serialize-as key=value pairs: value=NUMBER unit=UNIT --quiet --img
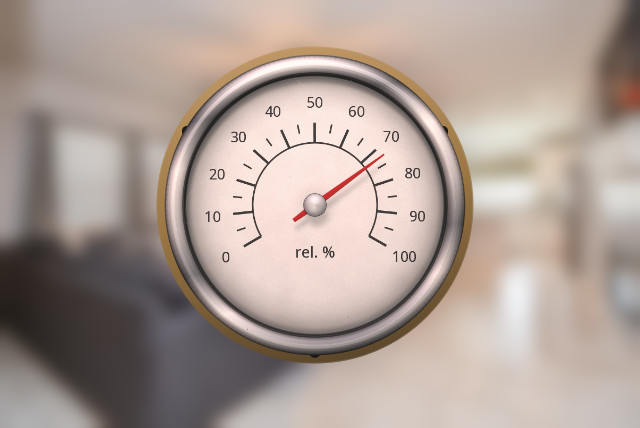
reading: value=72.5 unit=%
